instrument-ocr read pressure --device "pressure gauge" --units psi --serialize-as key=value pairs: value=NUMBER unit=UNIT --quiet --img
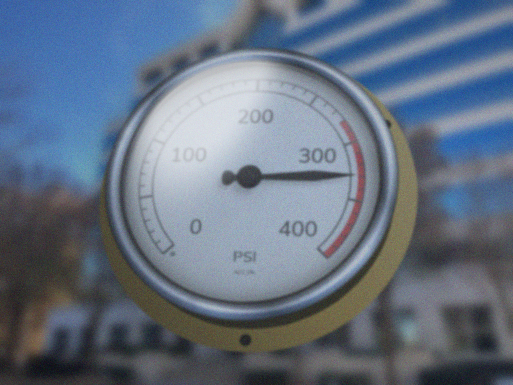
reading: value=330 unit=psi
